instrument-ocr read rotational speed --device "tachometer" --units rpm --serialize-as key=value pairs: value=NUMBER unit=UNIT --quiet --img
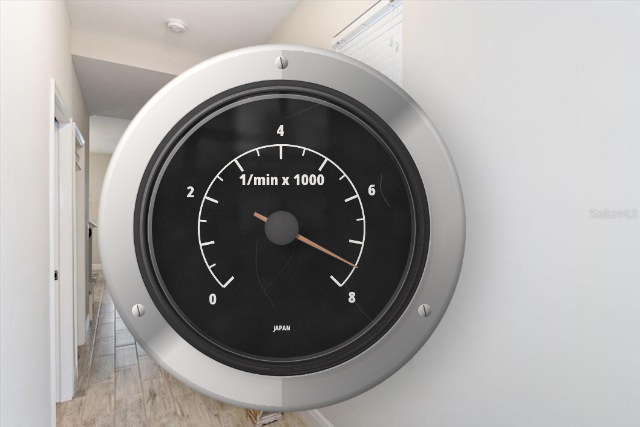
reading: value=7500 unit=rpm
